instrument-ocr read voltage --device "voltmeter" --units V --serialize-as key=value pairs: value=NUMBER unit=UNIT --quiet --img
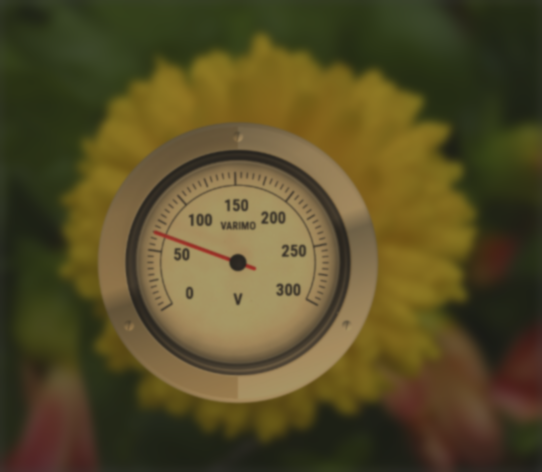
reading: value=65 unit=V
